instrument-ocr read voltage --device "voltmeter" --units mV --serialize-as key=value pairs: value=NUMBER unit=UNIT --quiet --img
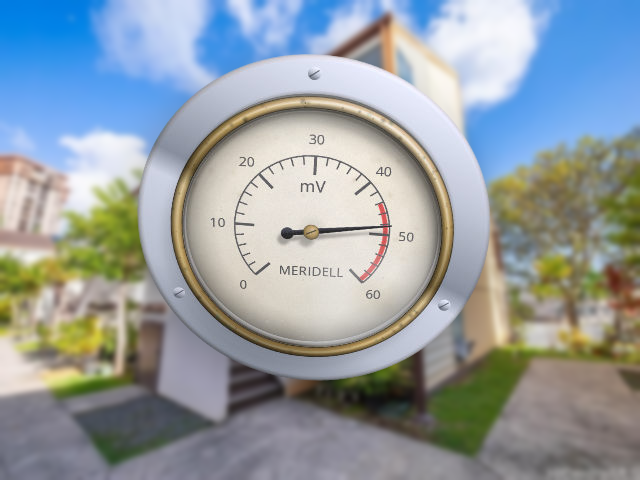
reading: value=48 unit=mV
